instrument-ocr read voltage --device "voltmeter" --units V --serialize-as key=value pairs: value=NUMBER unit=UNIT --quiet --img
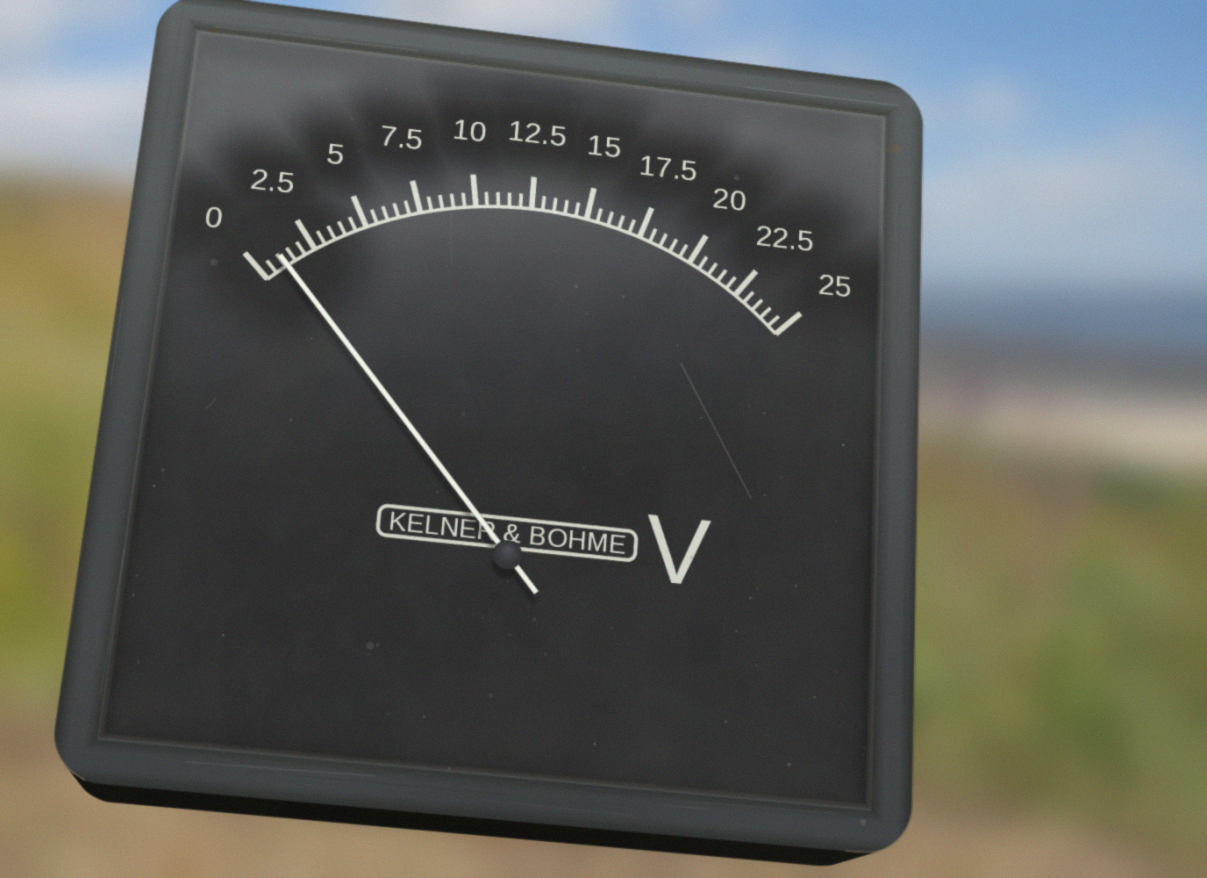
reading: value=1 unit=V
